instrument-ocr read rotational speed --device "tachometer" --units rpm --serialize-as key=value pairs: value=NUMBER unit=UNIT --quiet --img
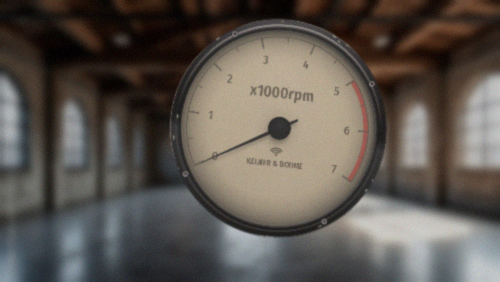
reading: value=0 unit=rpm
